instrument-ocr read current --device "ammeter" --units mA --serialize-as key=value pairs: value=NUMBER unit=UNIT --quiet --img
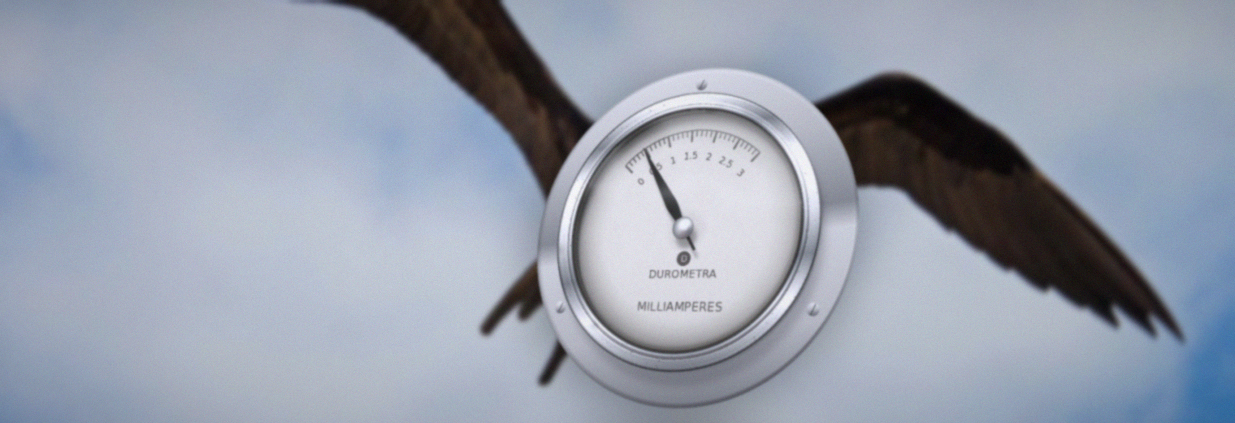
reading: value=0.5 unit=mA
